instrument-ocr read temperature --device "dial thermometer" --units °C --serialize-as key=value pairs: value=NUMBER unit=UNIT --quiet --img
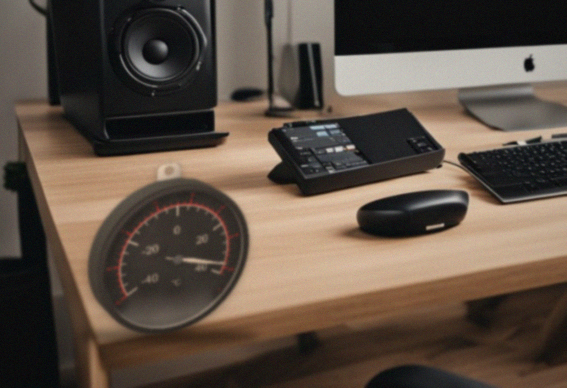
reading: value=36 unit=°C
